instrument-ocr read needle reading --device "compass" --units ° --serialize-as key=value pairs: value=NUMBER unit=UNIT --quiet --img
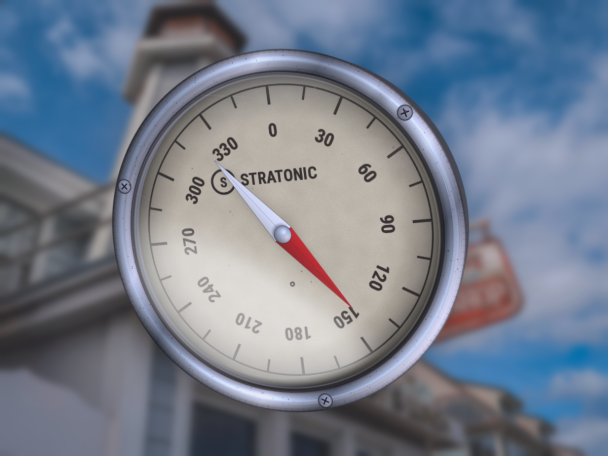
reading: value=142.5 unit=°
